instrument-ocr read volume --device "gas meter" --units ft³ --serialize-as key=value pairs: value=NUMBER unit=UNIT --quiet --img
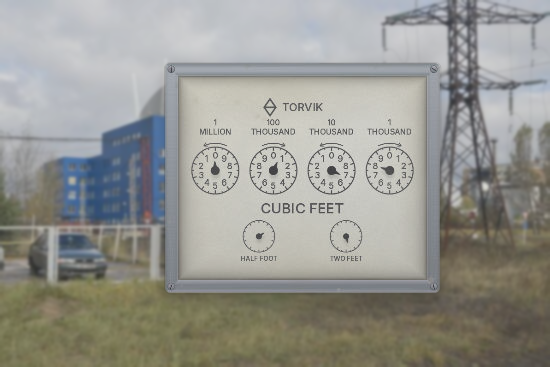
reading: value=6800 unit=ft³
